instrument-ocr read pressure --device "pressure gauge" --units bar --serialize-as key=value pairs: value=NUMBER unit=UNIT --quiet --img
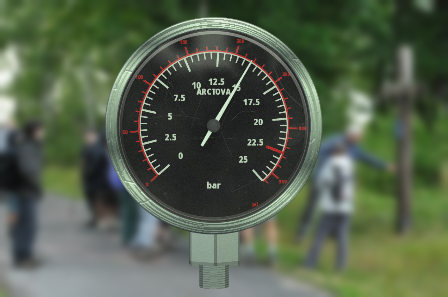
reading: value=15 unit=bar
